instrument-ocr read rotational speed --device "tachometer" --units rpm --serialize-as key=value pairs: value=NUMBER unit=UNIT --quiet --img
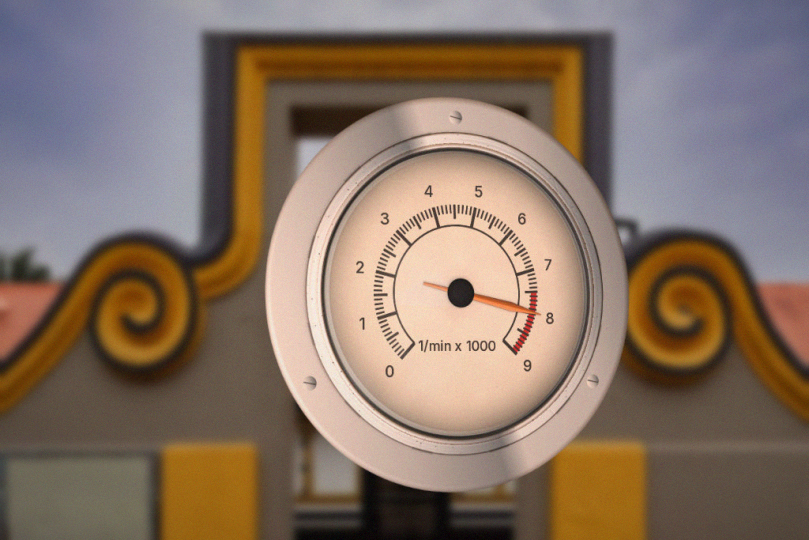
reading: value=8000 unit=rpm
